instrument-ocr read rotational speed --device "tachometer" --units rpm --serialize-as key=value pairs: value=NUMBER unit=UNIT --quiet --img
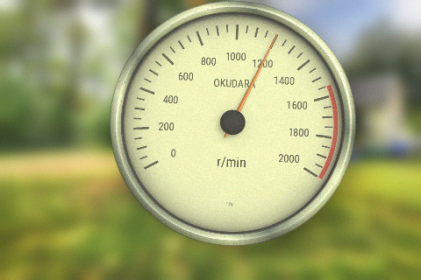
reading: value=1200 unit=rpm
